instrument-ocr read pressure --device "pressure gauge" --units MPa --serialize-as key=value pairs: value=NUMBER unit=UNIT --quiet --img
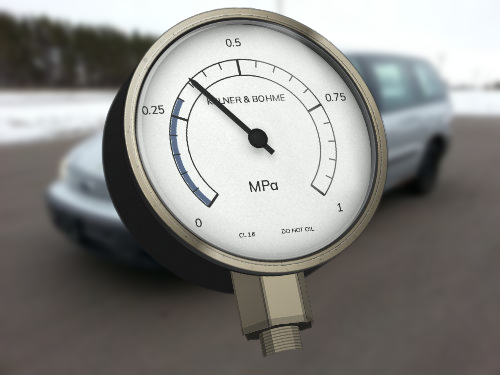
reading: value=0.35 unit=MPa
